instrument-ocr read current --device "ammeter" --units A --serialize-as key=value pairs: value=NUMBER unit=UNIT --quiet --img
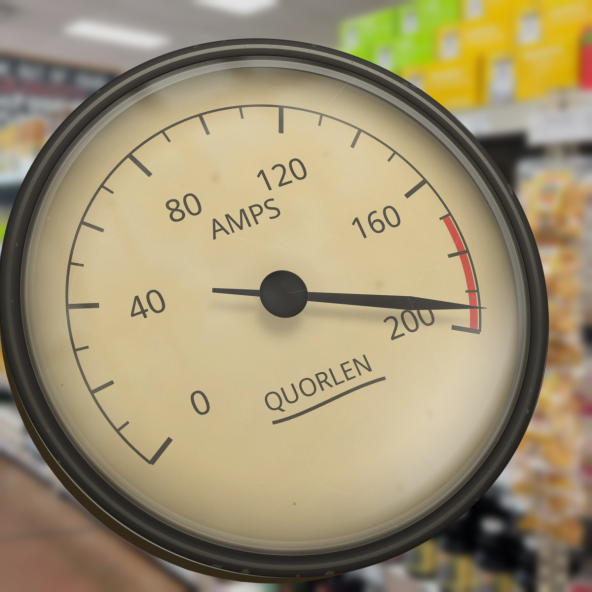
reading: value=195 unit=A
